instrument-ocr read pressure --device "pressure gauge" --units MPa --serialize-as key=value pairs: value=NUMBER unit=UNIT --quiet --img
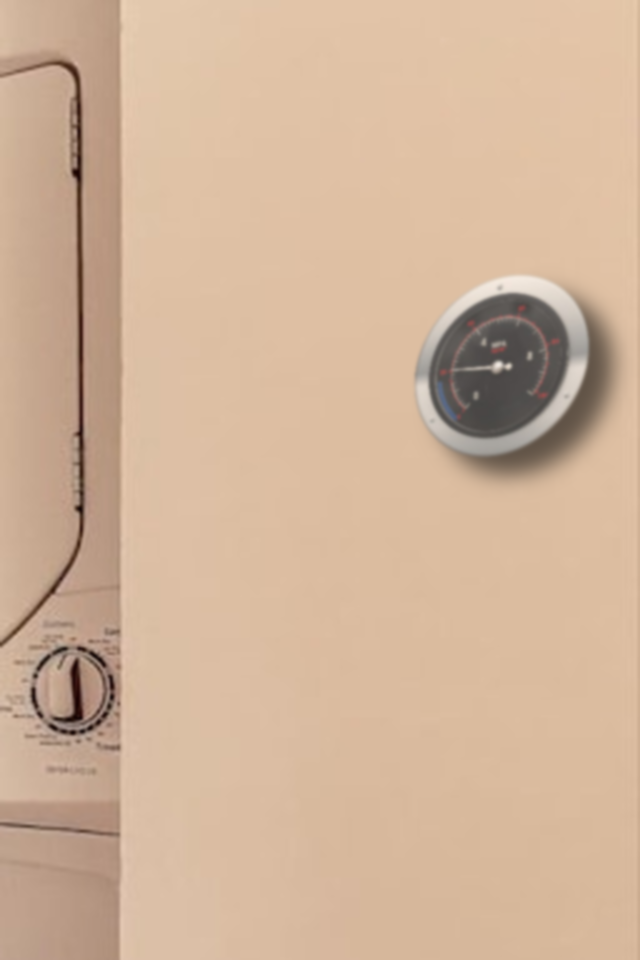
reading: value=2 unit=MPa
